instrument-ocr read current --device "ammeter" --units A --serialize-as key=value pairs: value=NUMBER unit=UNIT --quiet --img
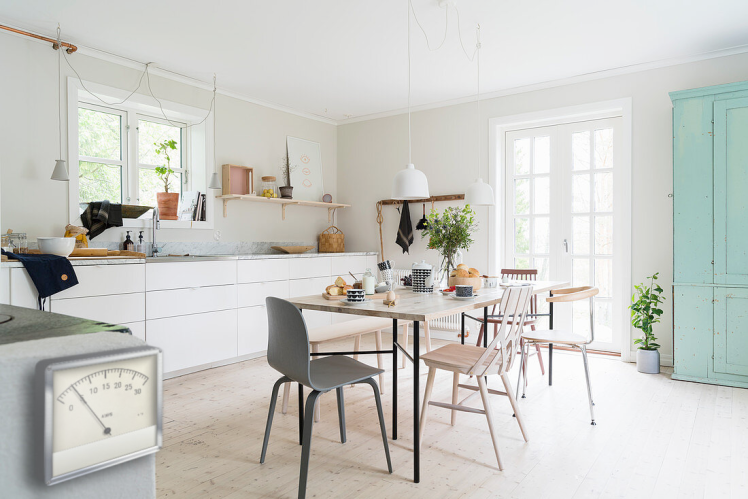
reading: value=5 unit=A
